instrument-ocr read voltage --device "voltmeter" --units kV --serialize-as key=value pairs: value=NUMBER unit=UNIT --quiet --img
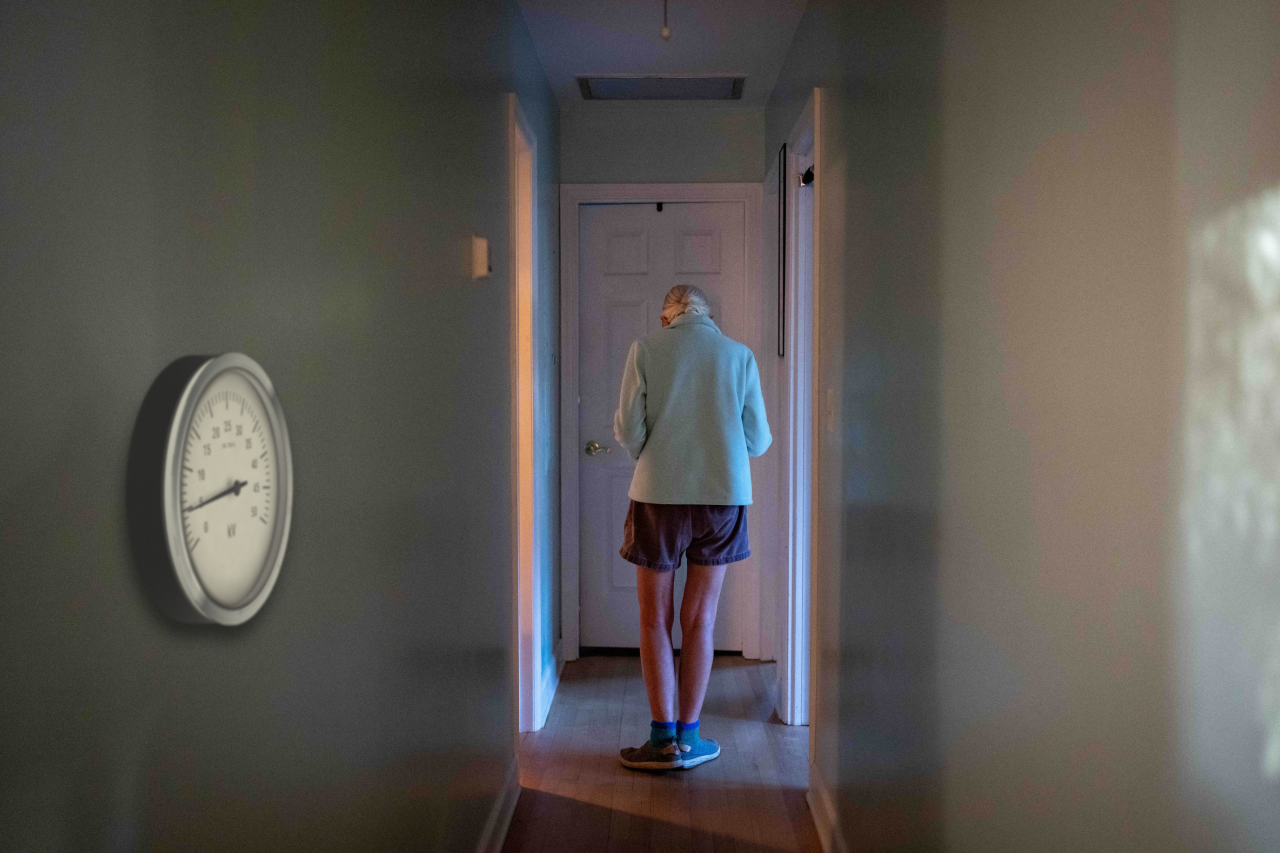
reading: value=5 unit=kV
